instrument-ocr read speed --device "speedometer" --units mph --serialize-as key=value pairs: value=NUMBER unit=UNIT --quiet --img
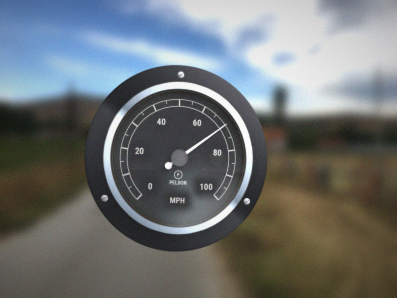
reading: value=70 unit=mph
